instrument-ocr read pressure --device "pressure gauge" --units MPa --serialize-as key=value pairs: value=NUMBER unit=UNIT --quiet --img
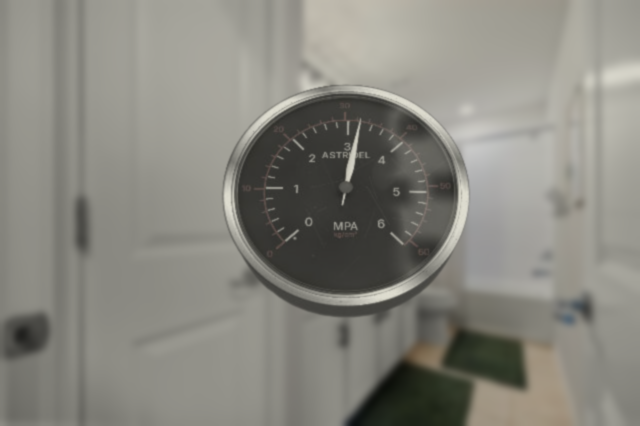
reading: value=3.2 unit=MPa
